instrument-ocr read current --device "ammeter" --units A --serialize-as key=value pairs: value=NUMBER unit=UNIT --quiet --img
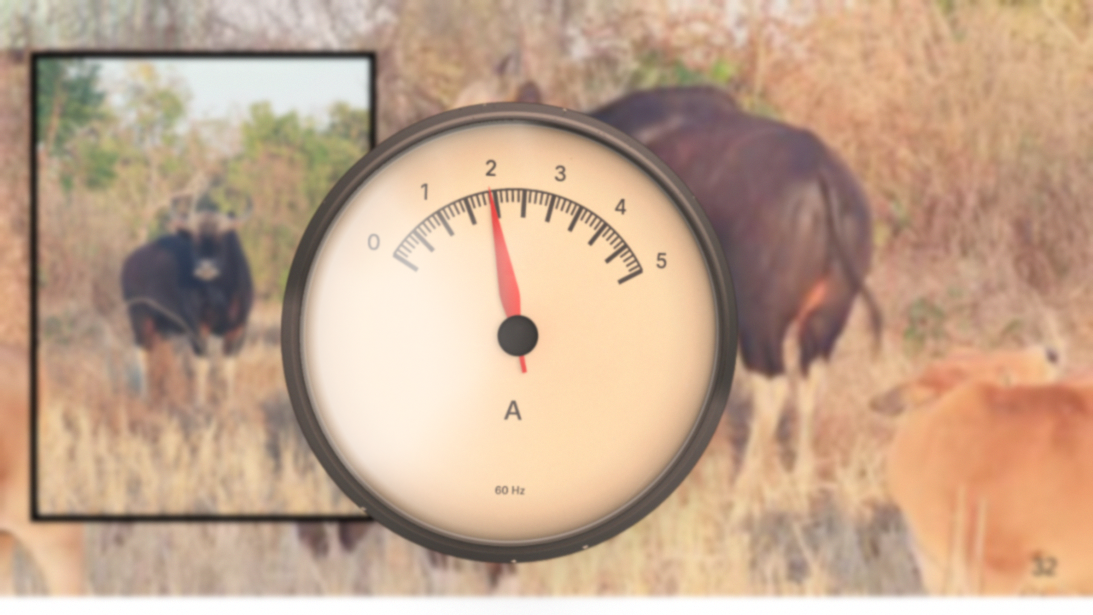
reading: value=1.9 unit=A
